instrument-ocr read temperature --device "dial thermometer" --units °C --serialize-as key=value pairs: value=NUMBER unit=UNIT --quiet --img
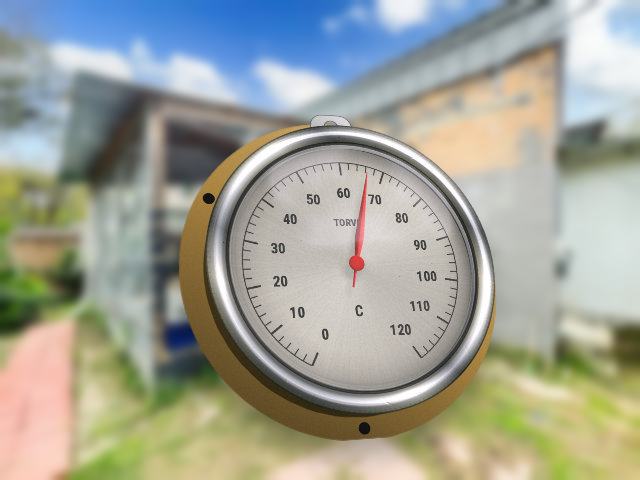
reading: value=66 unit=°C
